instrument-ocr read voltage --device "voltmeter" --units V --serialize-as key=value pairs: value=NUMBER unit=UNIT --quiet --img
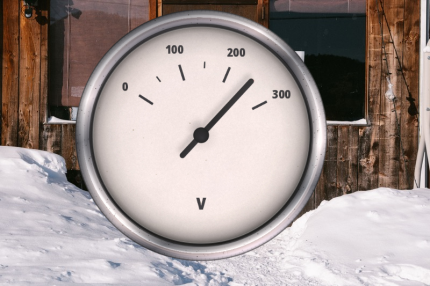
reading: value=250 unit=V
